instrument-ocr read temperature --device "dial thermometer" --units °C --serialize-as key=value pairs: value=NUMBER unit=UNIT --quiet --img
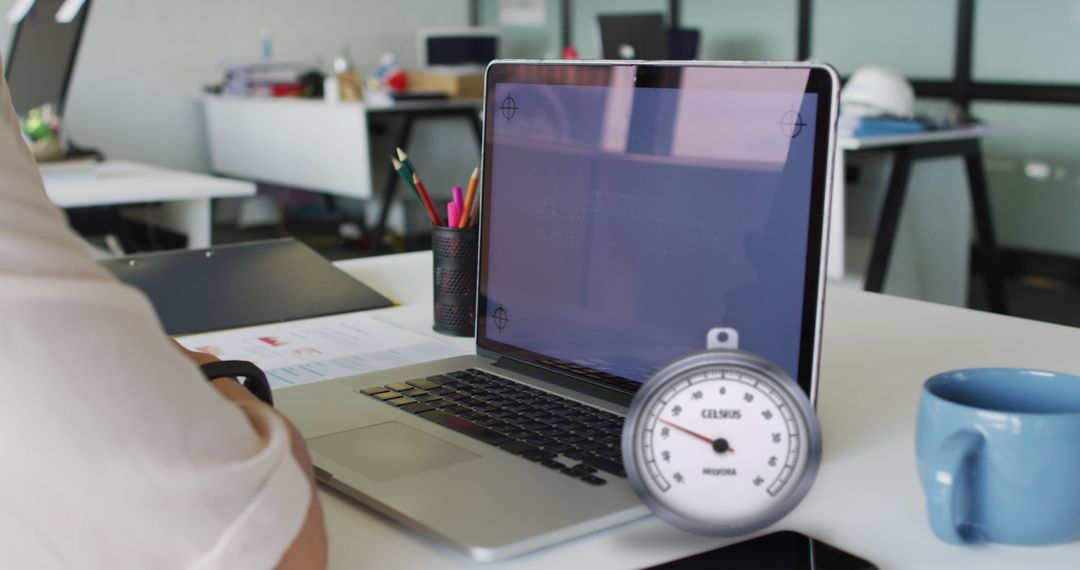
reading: value=-25 unit=°C
